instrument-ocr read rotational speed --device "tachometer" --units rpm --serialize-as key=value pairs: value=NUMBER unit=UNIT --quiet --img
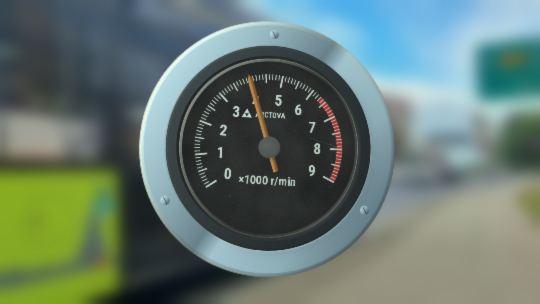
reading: value=4000 unit=rpm
